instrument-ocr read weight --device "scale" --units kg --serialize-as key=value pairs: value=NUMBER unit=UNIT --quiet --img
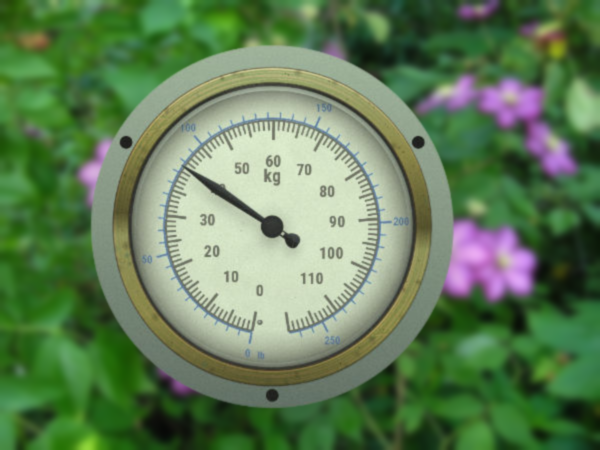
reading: value=40 unit=kg
